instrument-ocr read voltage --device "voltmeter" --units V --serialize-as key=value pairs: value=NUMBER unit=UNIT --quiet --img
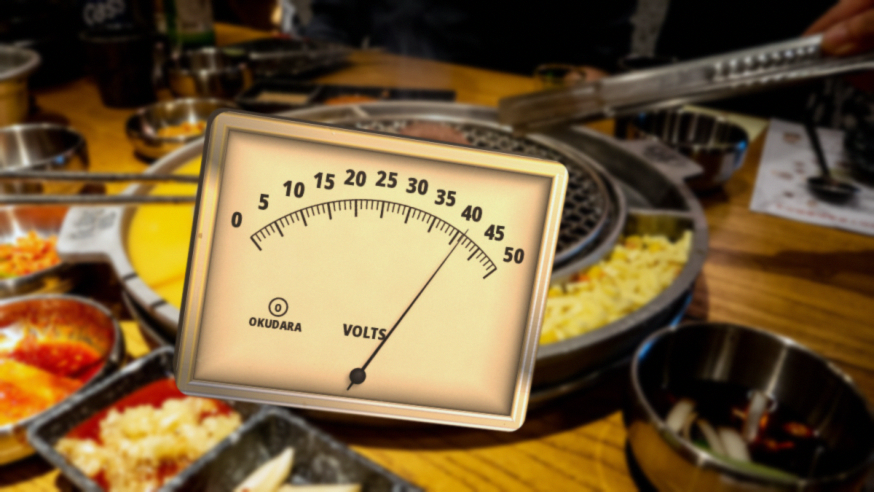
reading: value=41 unit=V
